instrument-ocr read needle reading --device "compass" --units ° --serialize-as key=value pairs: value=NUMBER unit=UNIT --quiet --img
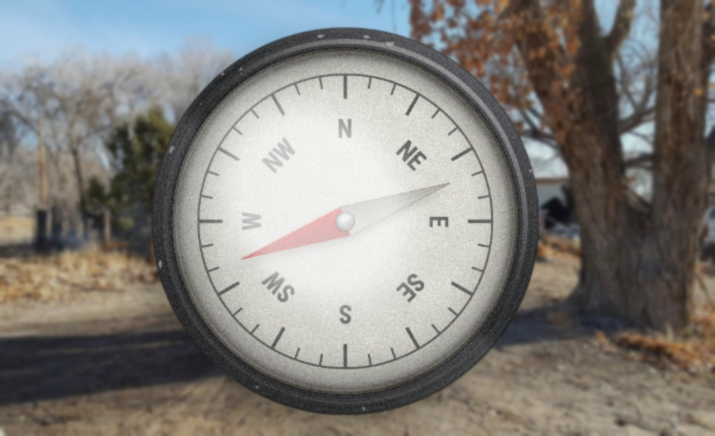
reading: value=250 unit=°
